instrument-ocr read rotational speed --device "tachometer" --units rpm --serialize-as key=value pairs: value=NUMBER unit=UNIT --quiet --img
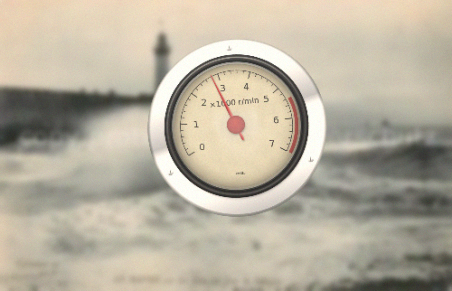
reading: value=2800 unit=rpm
